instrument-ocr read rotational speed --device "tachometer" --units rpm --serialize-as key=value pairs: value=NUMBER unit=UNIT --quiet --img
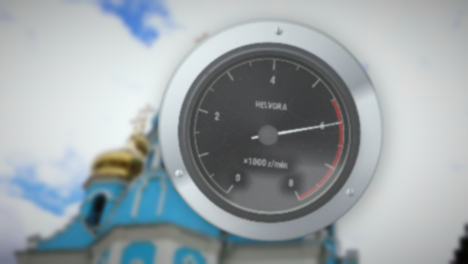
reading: value=6000 unit=rpm
